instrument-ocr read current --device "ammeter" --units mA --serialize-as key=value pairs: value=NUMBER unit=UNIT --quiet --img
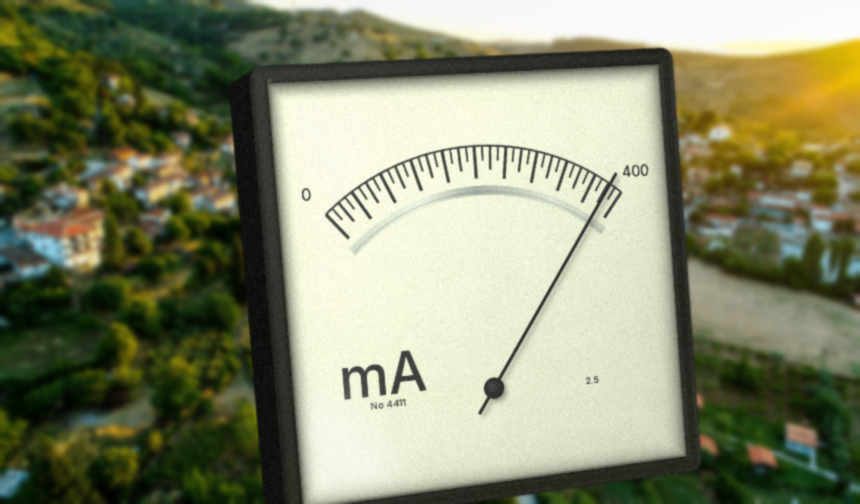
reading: value=380 unit=mA
